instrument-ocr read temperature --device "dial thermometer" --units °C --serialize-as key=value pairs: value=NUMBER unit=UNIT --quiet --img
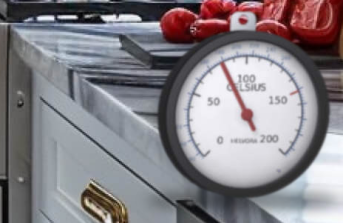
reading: value=80 unit=°C
